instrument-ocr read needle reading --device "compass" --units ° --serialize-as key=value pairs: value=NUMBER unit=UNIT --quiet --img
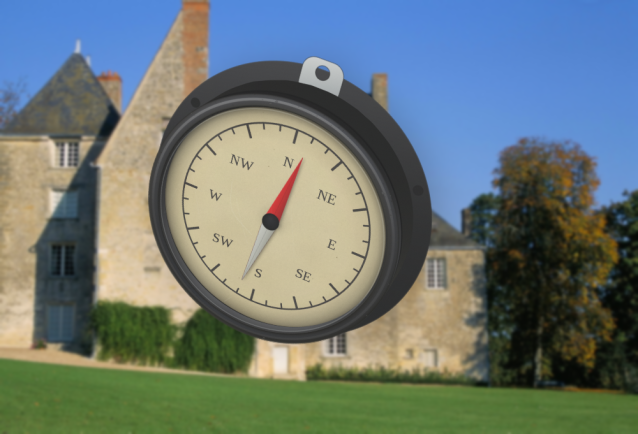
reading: value=10 unit=°
